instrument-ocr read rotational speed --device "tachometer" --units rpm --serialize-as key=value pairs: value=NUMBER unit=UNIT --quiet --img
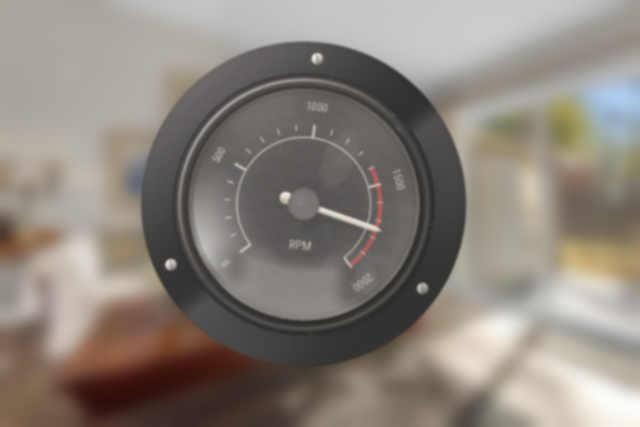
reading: value=1750 unit=rpm
